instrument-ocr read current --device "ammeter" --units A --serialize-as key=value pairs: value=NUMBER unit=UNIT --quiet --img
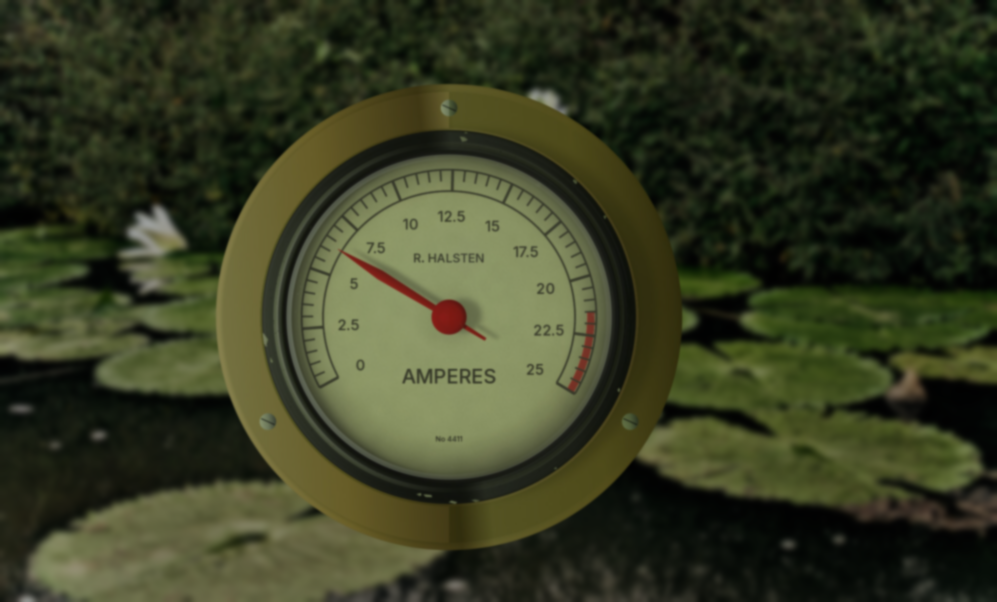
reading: value=6.25 unit=A
